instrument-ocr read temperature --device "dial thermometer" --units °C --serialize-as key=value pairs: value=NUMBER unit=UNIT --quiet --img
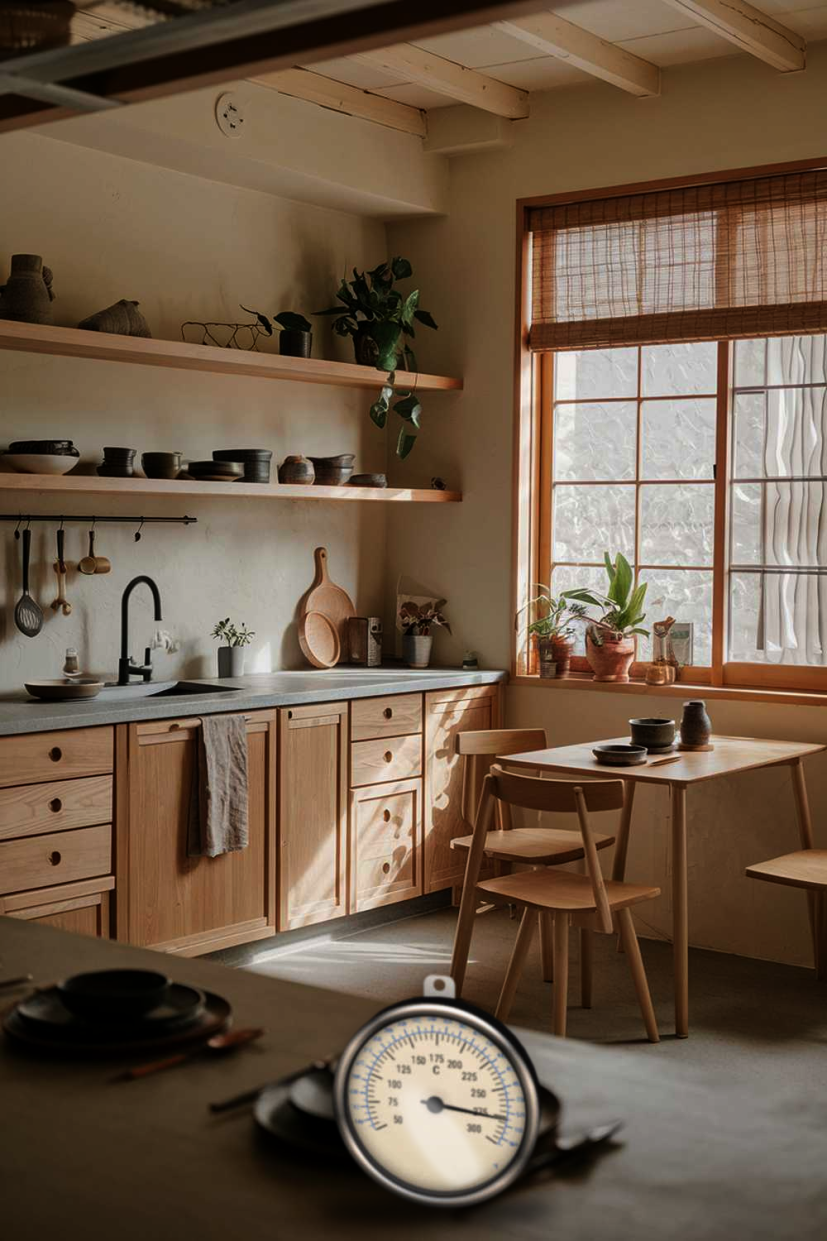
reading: value=275 unit=°C
